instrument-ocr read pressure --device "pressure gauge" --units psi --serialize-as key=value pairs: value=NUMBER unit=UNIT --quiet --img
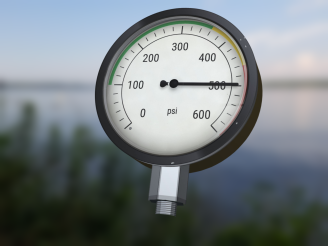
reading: value=500 unit=psi
